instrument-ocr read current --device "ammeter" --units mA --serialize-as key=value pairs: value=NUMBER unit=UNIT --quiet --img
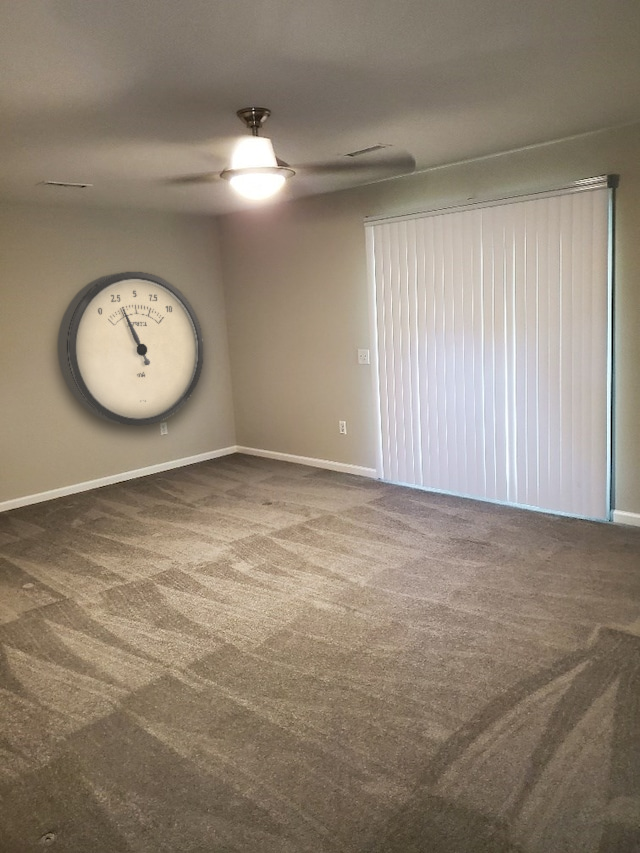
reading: value=2.5 unit=mA
